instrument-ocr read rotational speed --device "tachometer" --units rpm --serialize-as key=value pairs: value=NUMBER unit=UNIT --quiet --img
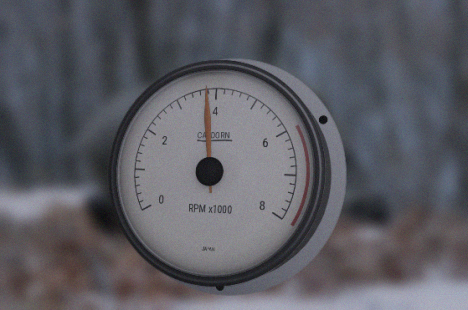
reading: value=3800 unit=rpm
